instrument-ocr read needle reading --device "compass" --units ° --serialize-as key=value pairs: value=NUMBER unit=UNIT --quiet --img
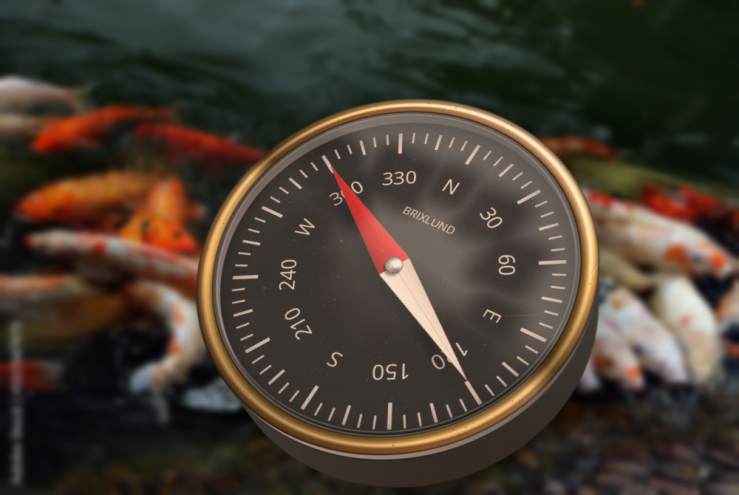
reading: value=300 unit=°
